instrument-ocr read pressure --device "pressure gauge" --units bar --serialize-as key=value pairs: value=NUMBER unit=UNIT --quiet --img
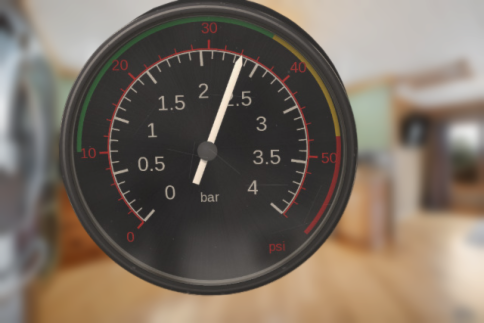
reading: value=2.35 unit=bar
